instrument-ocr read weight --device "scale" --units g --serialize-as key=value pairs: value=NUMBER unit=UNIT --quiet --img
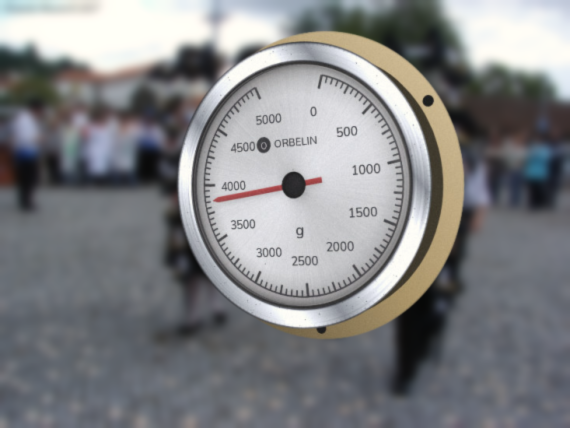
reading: value=3850 unit=g
